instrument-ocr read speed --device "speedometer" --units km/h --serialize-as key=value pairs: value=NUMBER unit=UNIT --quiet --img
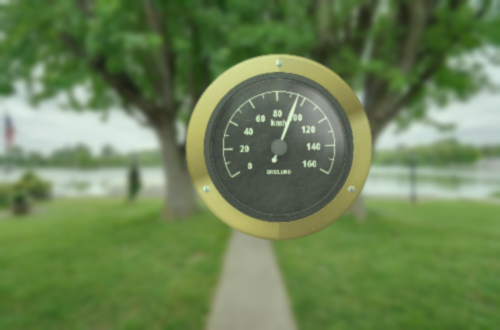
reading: value=95 unit=km/h
